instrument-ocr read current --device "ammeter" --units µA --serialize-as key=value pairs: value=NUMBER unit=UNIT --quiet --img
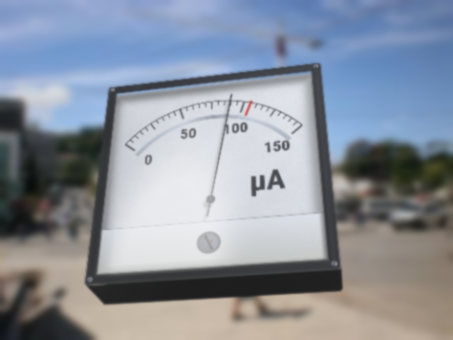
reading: value=90 unit=µA
